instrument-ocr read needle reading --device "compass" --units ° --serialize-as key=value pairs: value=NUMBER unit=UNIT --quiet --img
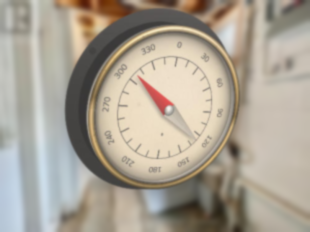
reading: value=307.5 unit=°
